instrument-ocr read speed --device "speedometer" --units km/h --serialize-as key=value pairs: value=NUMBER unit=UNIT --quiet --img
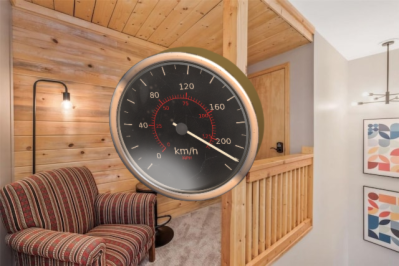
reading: value=210 unit=km/h
